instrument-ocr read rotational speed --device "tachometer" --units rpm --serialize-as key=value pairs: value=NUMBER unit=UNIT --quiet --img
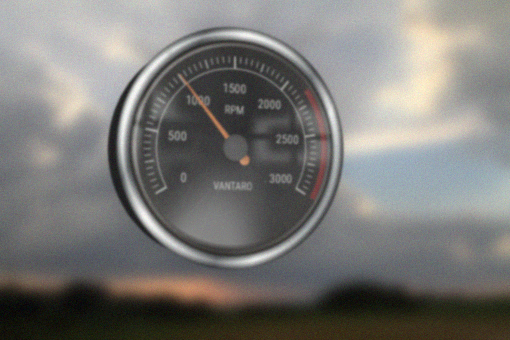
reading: value=1000 unit=rpm
